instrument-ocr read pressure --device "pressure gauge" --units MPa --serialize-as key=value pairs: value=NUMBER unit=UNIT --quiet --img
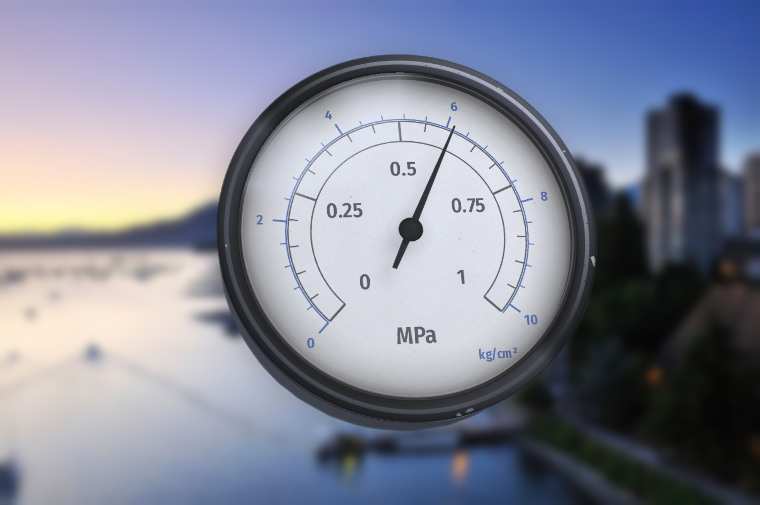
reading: value=0.6 unit=MPa
